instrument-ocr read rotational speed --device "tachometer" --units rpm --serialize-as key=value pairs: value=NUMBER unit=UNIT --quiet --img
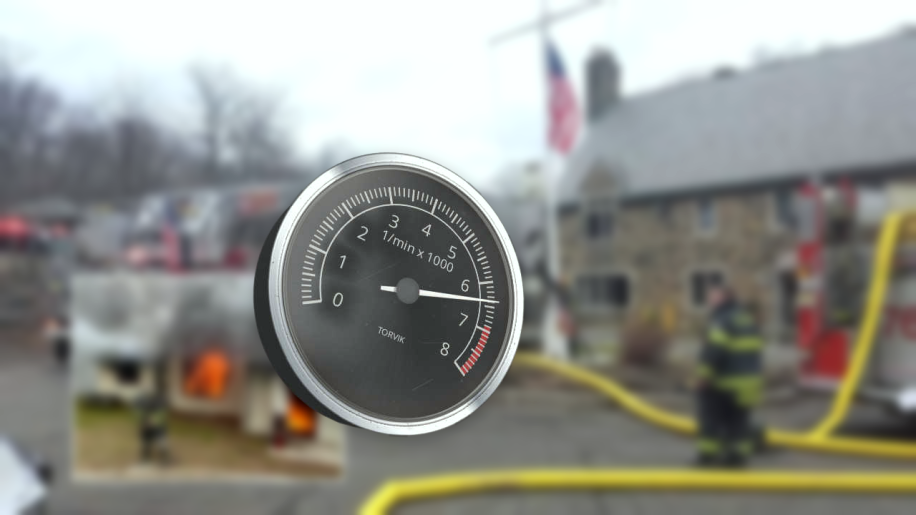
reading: value=6400 unit=rpm
